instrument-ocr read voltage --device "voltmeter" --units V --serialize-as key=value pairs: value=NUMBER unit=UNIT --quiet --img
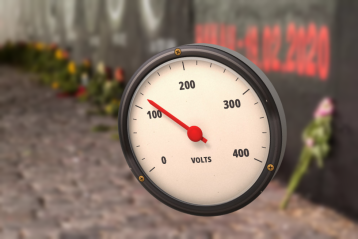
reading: value=120 unit=V
